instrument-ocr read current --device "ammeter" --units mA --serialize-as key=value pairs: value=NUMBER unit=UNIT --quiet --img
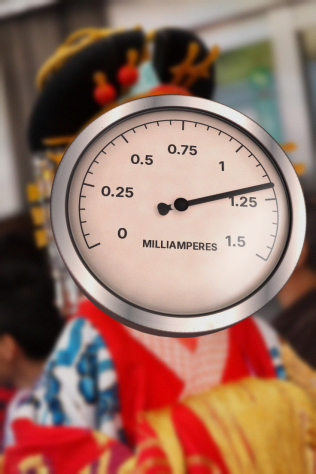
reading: value=1.2 unit=mA
